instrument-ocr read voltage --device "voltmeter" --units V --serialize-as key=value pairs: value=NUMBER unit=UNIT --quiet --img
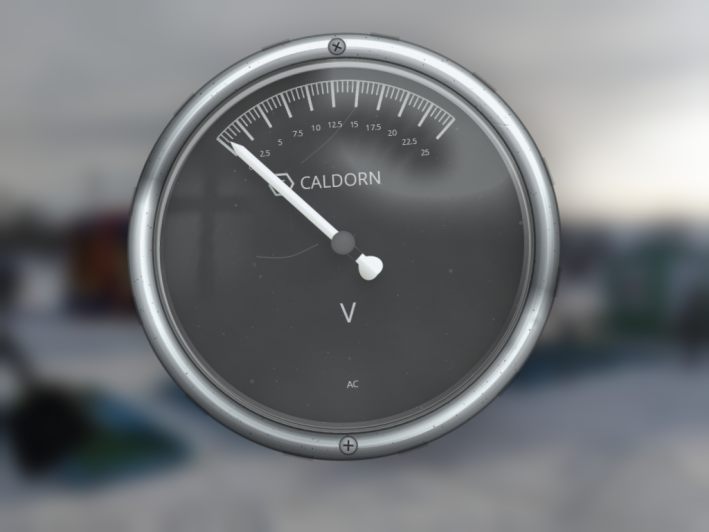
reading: value=0.5 unit=V
